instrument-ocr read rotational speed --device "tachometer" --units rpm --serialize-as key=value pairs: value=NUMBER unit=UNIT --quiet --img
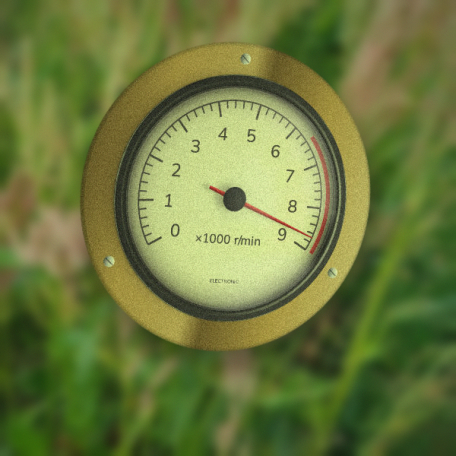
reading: value=8700 unit=rpm
